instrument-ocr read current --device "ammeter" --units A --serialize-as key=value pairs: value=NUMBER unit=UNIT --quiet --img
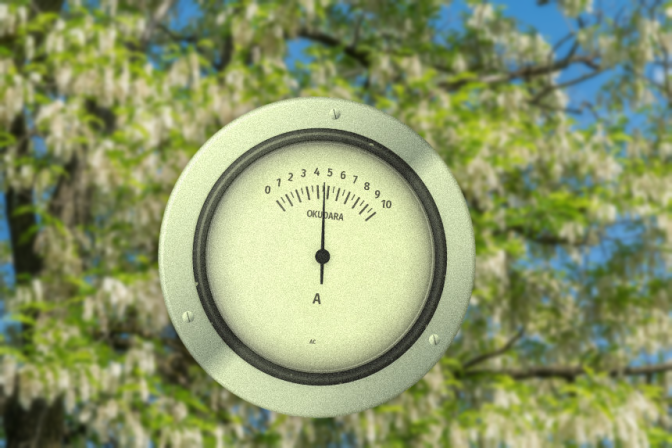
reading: value=4.5 unit=A
